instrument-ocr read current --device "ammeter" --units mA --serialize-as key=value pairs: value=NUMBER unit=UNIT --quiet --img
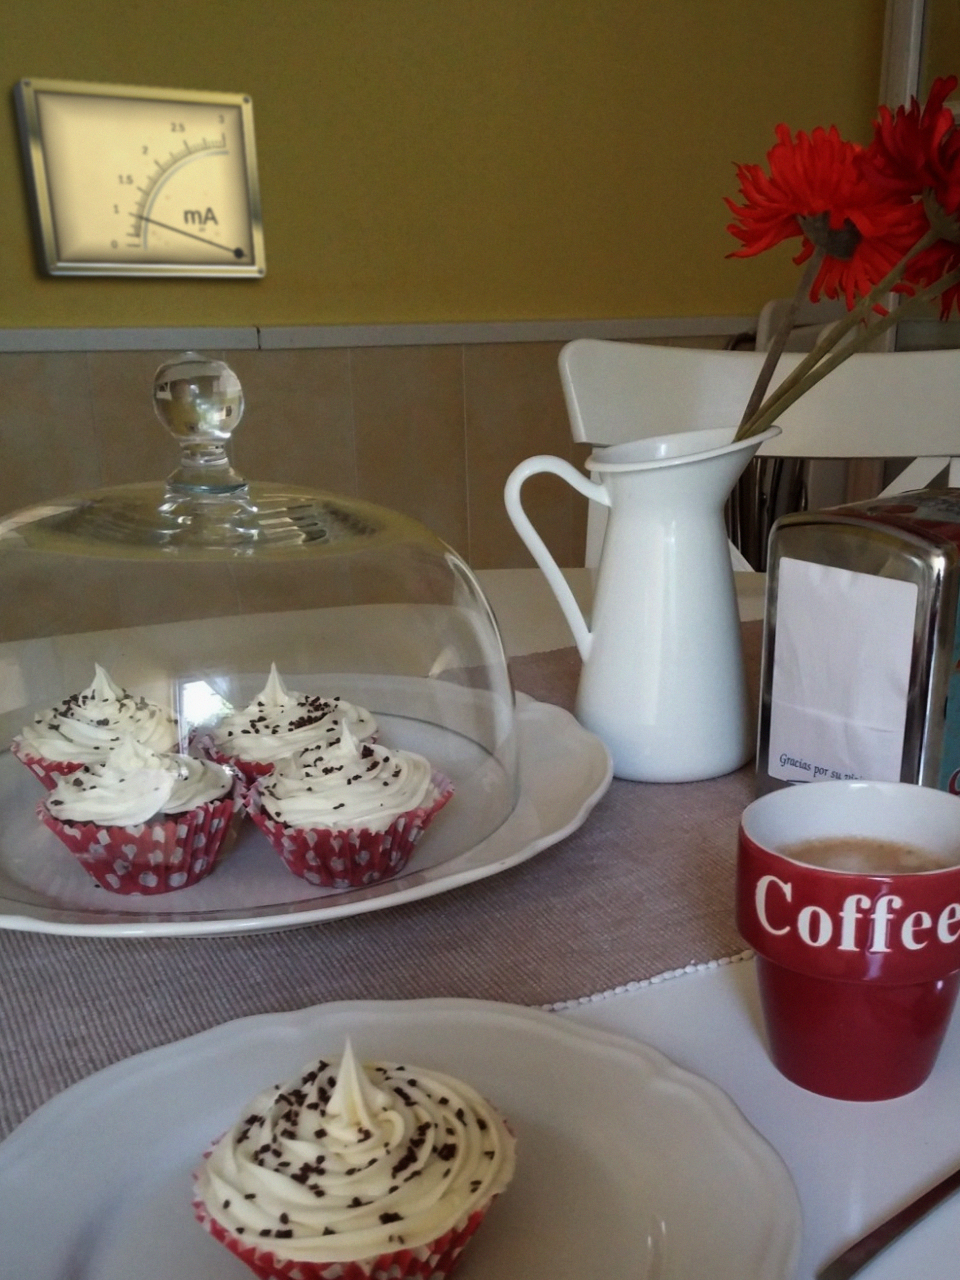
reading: value=1 unit=mA
